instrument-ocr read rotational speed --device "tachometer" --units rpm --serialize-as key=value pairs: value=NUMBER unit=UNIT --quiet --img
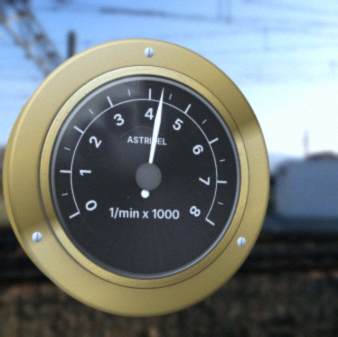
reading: value=4250 unit=rpm
